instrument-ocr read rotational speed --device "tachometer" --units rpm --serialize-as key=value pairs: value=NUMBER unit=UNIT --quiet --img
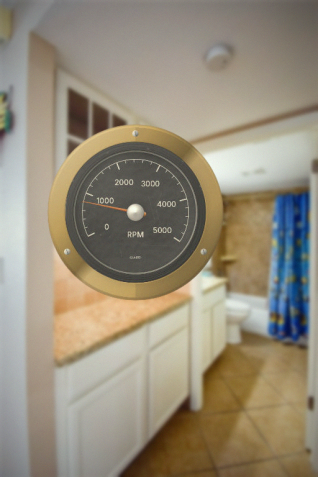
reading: value=800 unit=rpm
